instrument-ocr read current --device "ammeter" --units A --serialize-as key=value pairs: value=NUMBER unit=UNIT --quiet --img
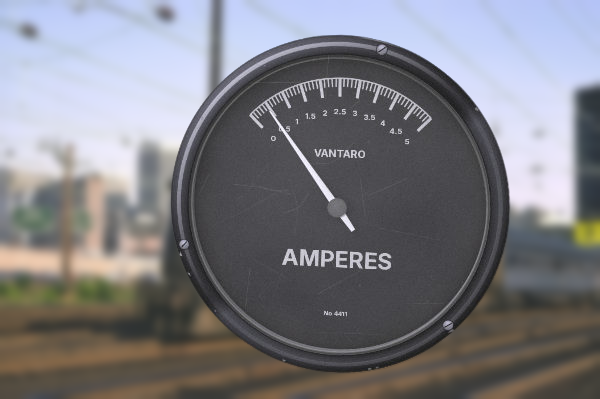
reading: value=0.5 unit=A
